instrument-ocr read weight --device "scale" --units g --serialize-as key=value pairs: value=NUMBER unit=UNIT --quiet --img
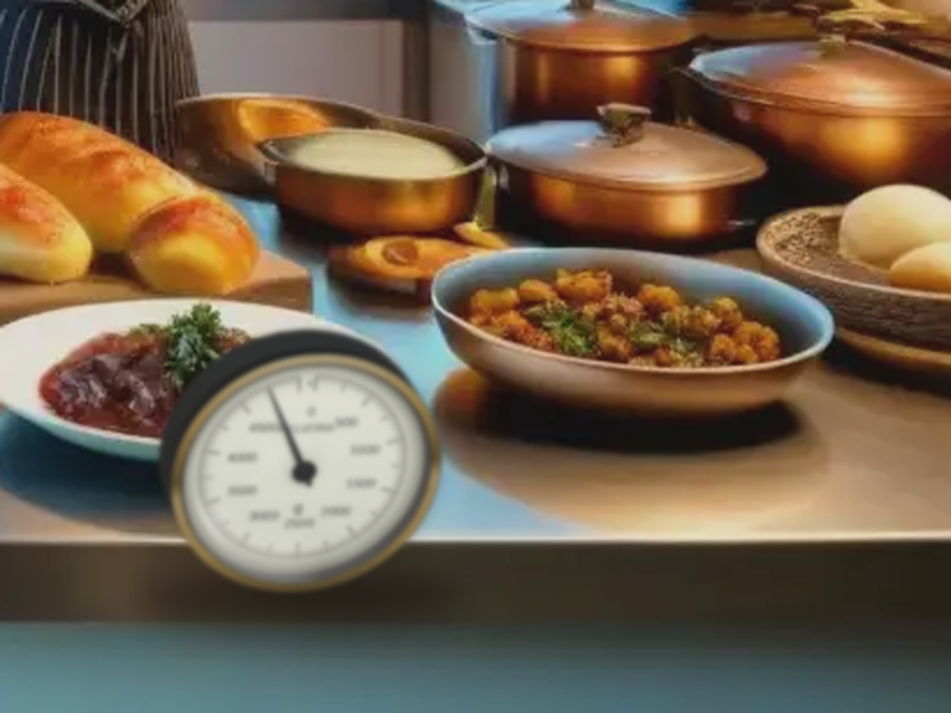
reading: value=4750 unit=g
